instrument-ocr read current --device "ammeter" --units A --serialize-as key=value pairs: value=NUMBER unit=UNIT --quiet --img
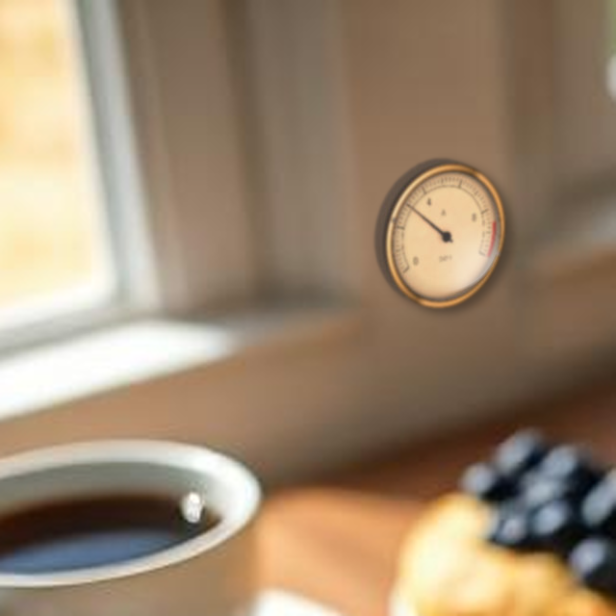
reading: value=3 unit=A
